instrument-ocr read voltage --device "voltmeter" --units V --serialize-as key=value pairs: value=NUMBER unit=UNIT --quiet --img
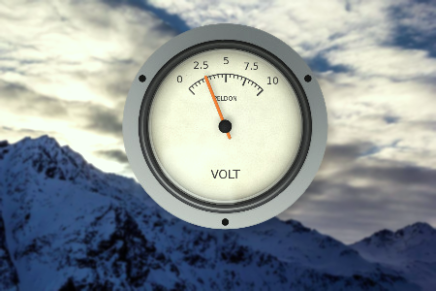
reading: value=2.5 unit=V
